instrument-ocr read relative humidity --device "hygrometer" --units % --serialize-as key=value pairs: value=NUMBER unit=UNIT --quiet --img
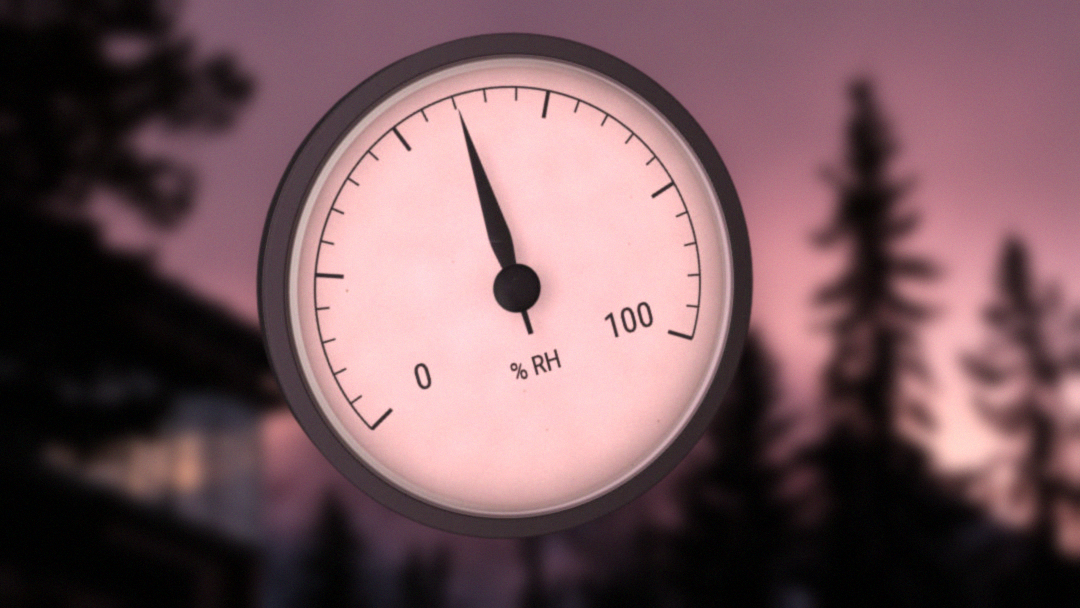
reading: value=48 unit=%
